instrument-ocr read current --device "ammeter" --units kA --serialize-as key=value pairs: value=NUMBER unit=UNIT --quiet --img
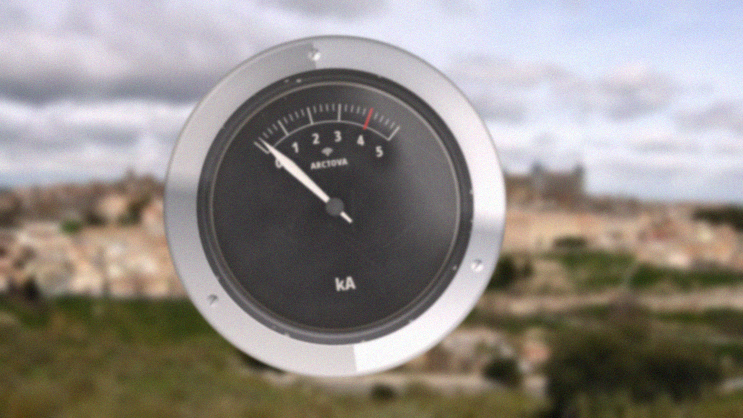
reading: value=0.2 unit=kA
